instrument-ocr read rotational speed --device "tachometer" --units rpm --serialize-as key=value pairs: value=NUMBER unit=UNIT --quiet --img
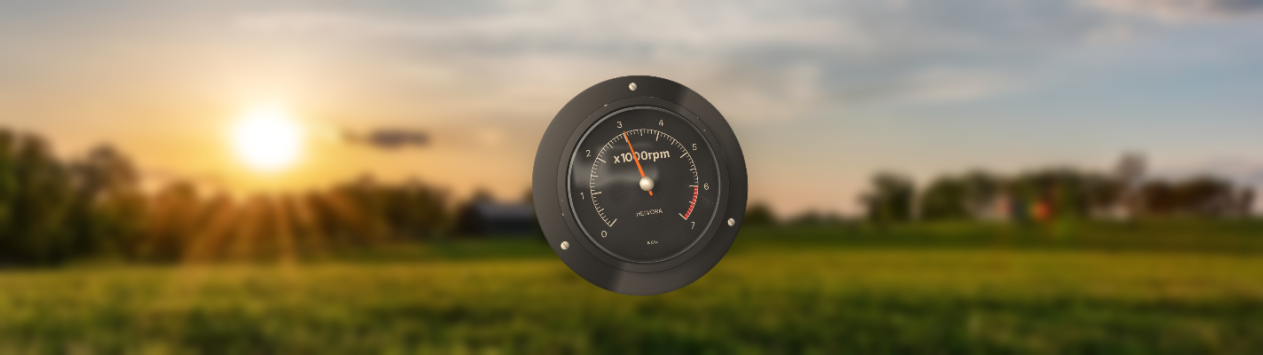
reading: value=3000 unit=rpm
